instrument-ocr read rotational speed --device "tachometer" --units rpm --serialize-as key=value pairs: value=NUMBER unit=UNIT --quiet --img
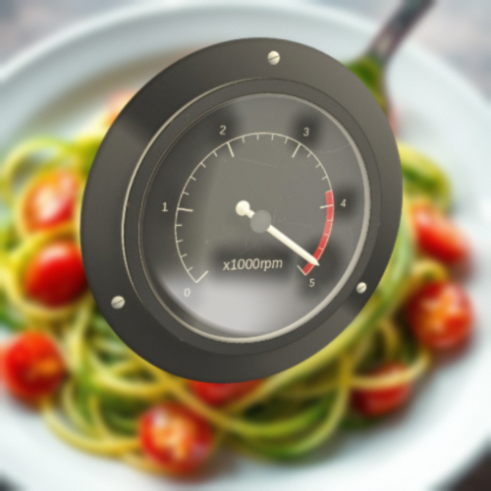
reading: value=4800 unit=rpm
